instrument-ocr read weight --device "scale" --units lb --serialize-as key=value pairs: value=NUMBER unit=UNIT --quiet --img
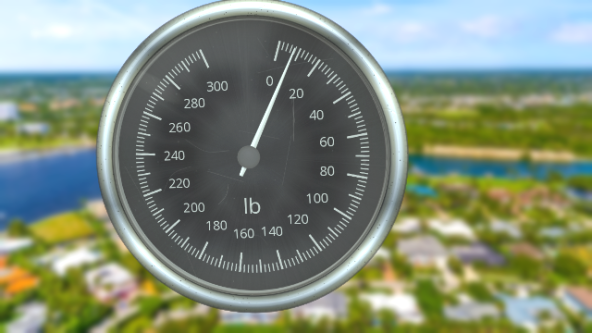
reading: value=8 unit=lb
